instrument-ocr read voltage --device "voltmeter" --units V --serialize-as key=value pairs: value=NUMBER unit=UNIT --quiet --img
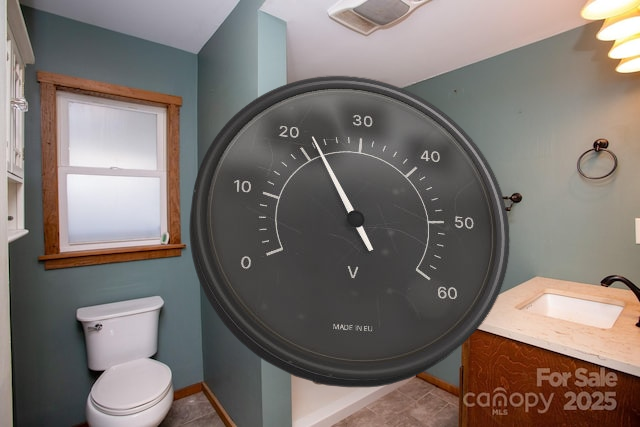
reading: value=22 unit=V
